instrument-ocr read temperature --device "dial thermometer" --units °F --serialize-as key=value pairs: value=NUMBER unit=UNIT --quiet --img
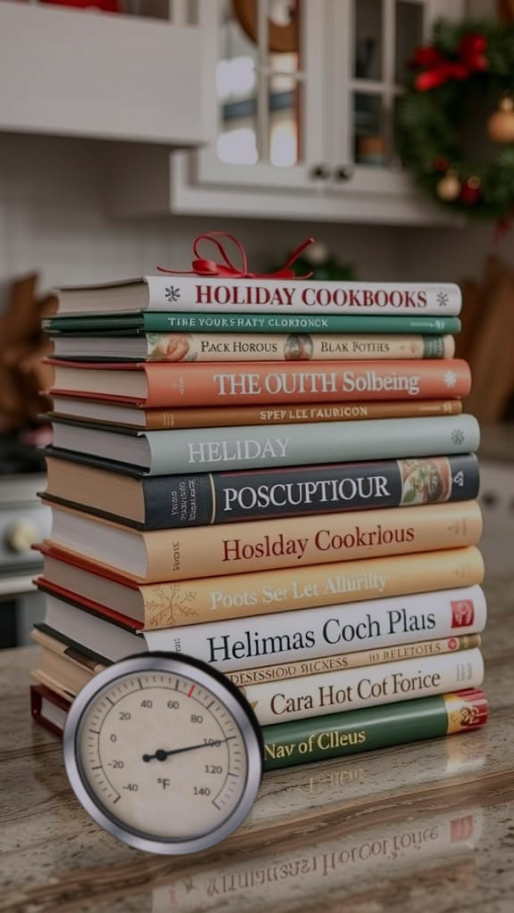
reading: value=100 unit=°F
